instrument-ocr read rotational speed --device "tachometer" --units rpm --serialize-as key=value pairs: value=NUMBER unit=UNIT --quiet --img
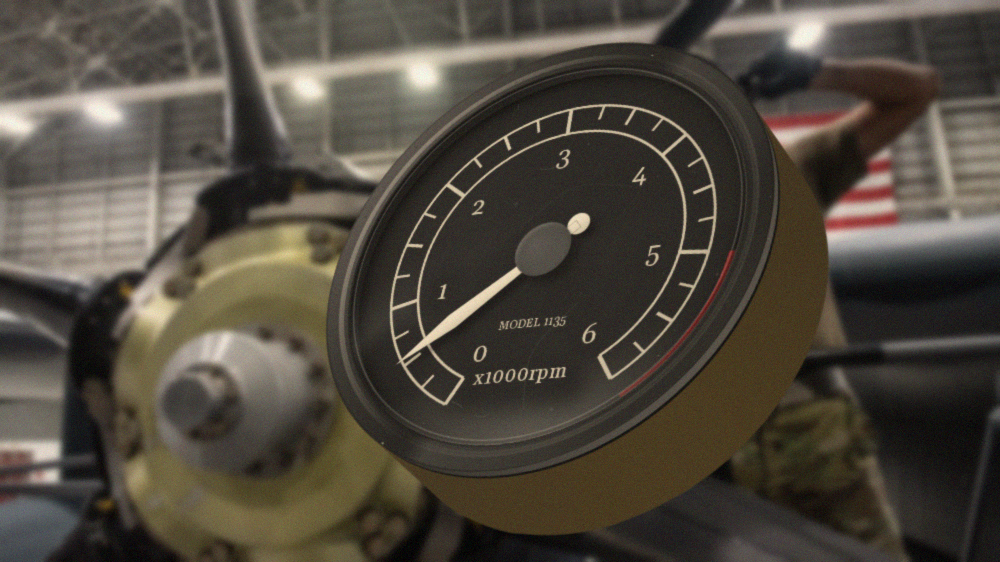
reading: value=500 unit=rpm
